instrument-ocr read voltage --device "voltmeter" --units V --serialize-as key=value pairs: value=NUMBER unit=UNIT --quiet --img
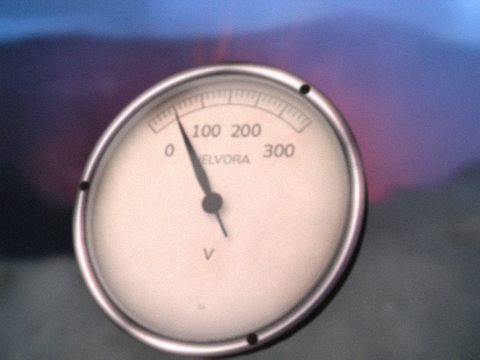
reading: value=50 unit=V
